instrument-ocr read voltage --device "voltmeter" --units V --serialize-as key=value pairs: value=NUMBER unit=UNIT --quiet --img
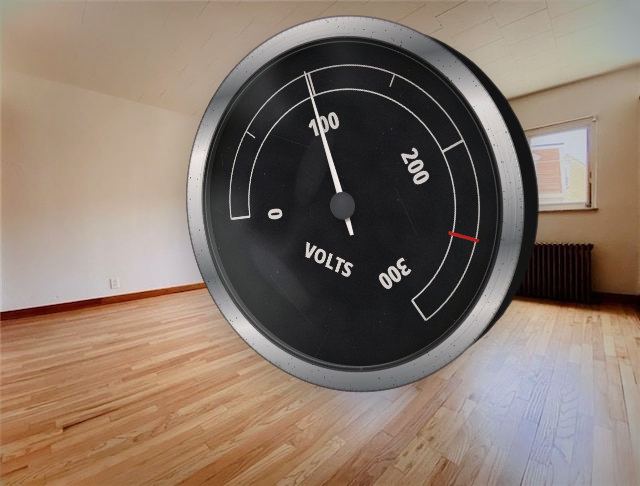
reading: value=100 unit=V
